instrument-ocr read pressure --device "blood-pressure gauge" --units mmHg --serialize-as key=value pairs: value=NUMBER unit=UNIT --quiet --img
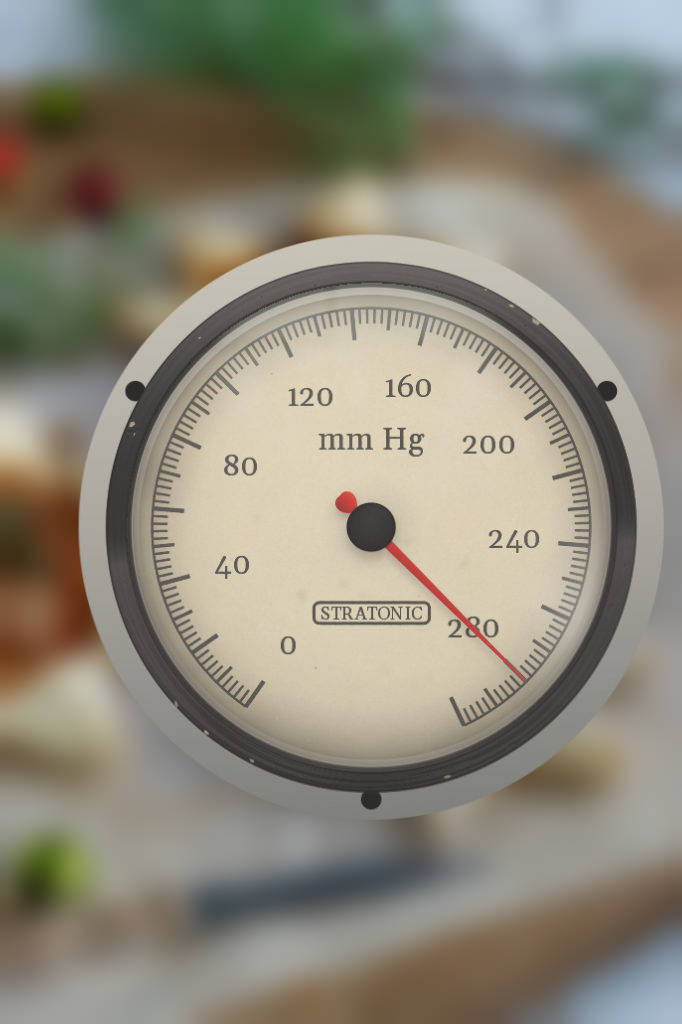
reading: value=280 unit=mmHg
